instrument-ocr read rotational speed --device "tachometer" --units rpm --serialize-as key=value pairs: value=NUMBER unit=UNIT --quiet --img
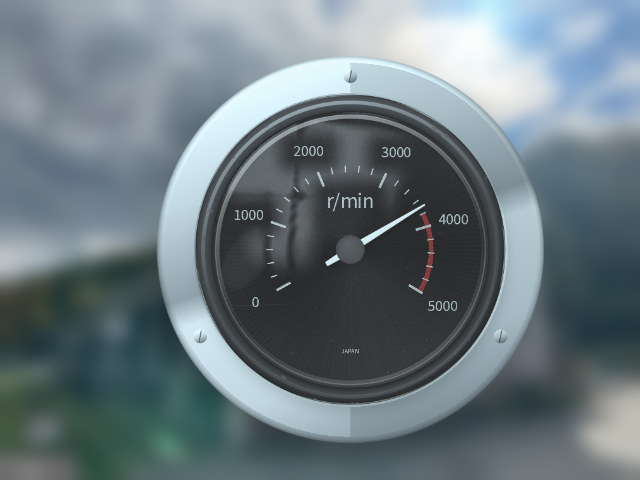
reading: value=3700 unit=rpm
